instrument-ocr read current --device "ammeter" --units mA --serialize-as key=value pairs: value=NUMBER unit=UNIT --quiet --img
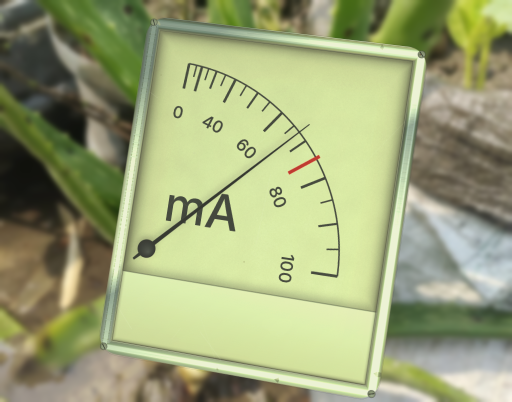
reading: value=67.5 unit=mA
